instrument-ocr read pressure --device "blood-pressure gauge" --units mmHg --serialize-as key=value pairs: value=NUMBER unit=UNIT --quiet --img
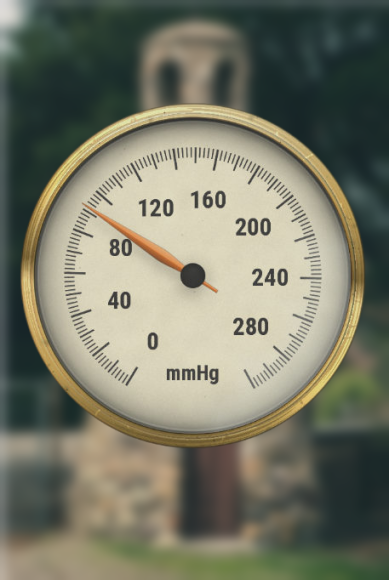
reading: value=92 unit=mmHg
